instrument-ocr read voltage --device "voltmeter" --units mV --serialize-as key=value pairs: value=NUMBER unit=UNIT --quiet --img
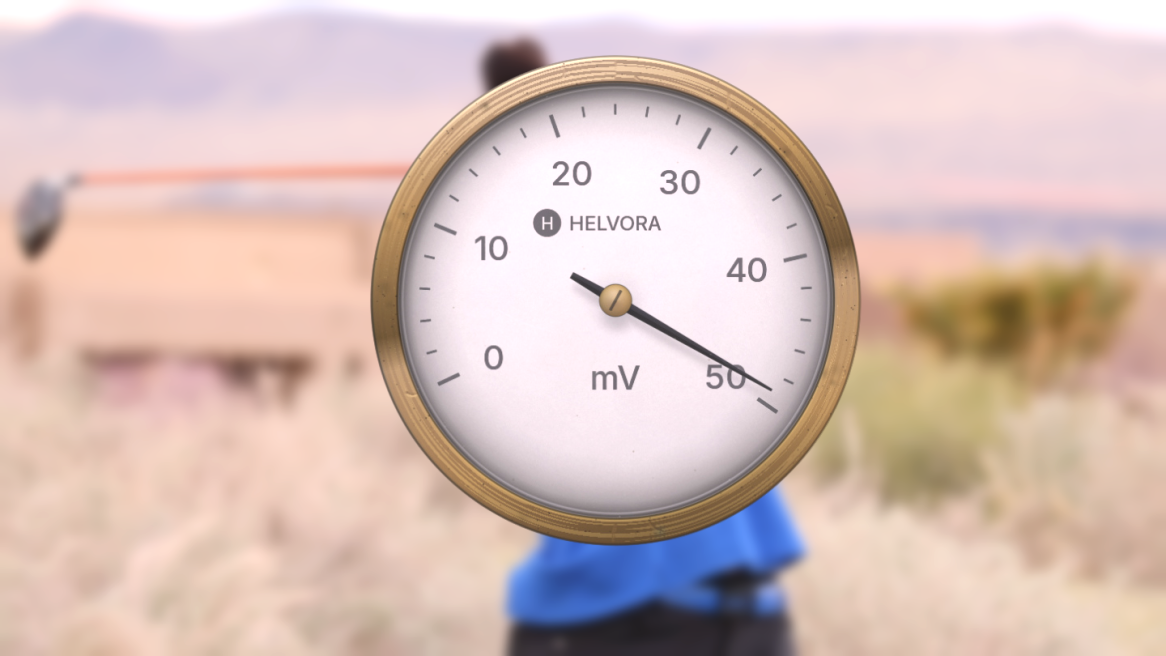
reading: value=49 unit=mV
